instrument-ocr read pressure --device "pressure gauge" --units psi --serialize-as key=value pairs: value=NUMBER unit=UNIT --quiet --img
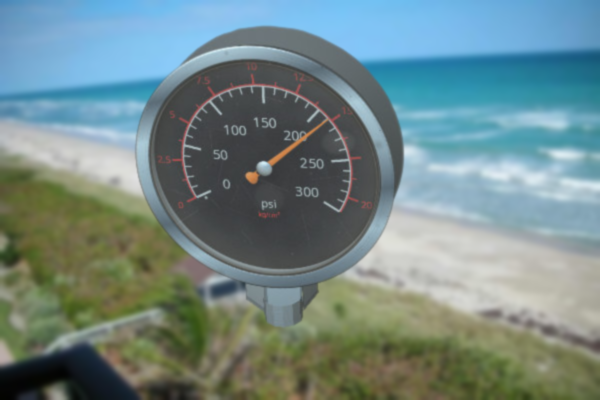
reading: value=210 unit=psi
